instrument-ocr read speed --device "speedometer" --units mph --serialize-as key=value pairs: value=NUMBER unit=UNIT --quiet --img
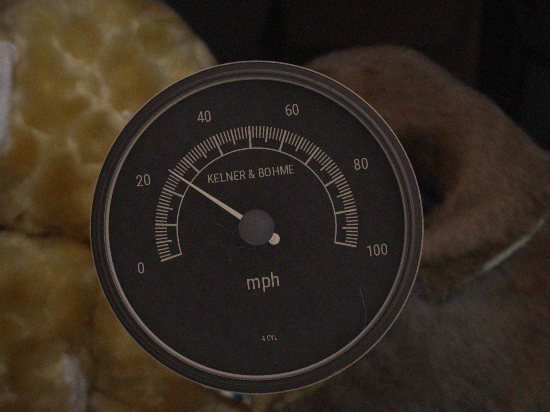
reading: value=25 unit=mph
